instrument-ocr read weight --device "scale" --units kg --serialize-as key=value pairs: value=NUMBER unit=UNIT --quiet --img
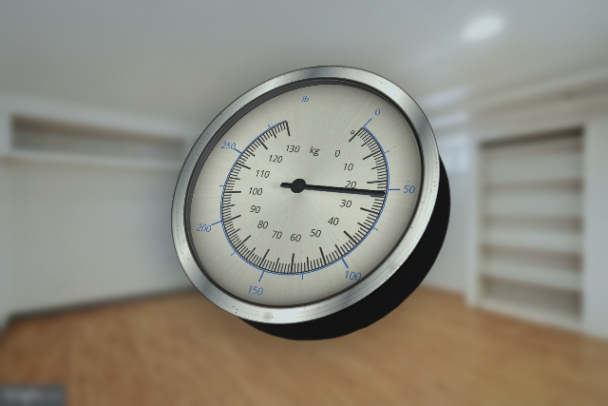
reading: value=25 unit=kg
